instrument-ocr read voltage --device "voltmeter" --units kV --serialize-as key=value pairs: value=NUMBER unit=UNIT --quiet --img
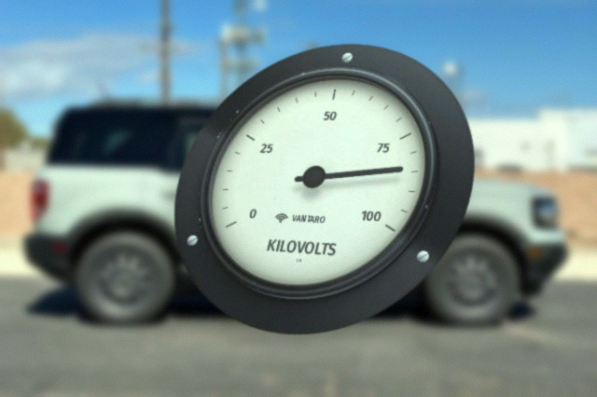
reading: value=85 unit=kV
